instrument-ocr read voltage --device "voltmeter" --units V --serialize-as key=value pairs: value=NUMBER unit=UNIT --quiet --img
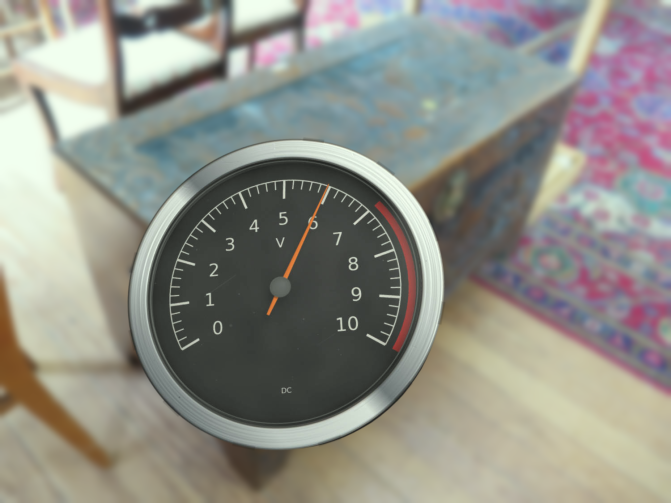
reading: value=6 unit=V
